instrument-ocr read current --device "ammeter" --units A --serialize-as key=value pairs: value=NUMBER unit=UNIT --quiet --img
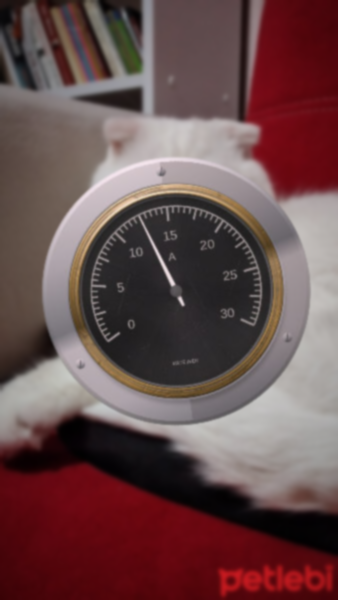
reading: value=12.5 unit=A
